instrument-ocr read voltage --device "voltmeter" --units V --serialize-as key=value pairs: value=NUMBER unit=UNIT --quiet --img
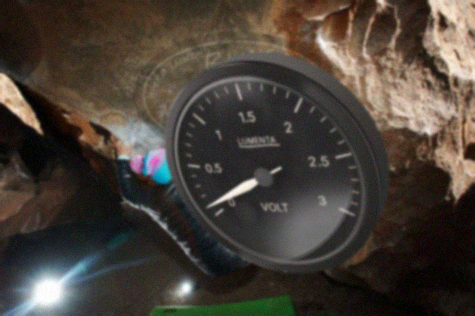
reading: value=0.1 unit=V
